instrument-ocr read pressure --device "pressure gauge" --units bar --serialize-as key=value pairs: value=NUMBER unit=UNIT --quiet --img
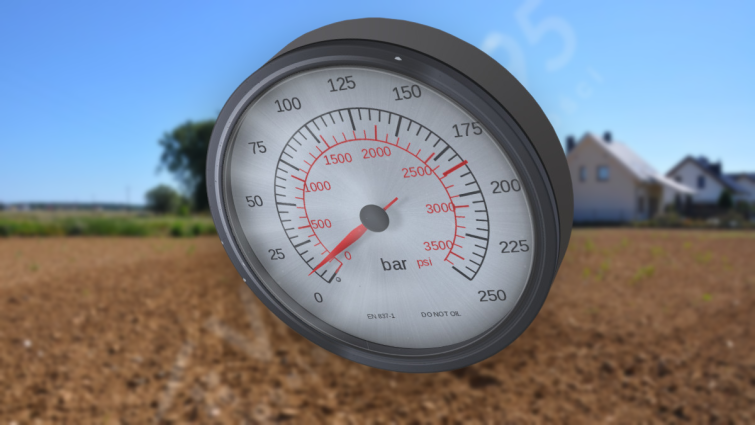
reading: value=10 unit=bar
